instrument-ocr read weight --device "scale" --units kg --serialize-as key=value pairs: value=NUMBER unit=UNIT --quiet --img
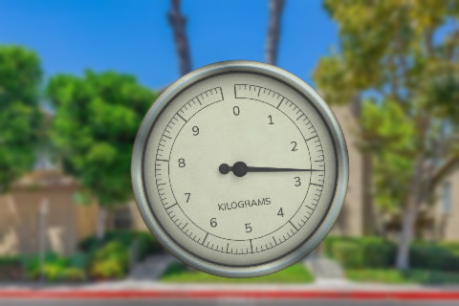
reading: value=2.7 unit=kg
